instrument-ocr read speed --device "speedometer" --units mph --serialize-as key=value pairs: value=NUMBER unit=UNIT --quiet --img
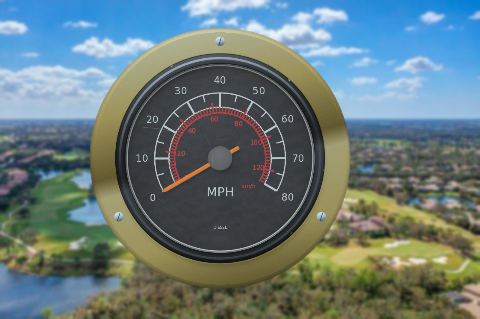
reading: value=0 unit=mph
